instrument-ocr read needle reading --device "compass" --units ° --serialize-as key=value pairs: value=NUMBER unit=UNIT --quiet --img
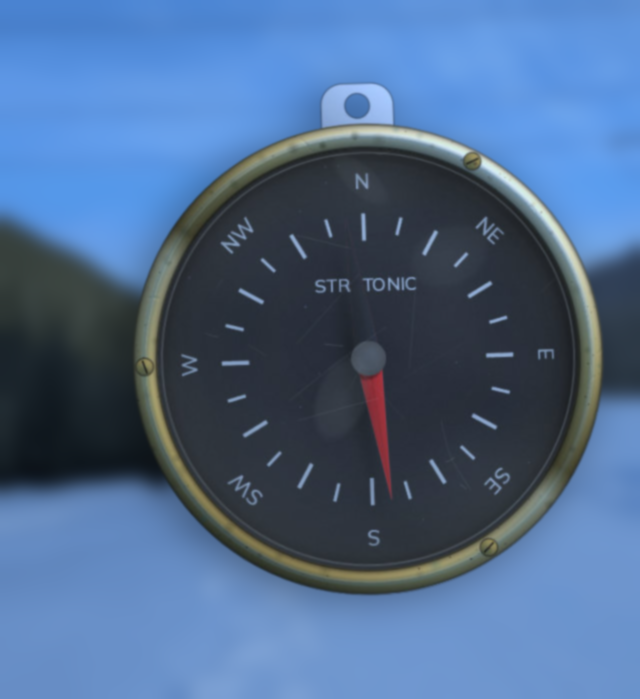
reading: value=172.5 unit=°
